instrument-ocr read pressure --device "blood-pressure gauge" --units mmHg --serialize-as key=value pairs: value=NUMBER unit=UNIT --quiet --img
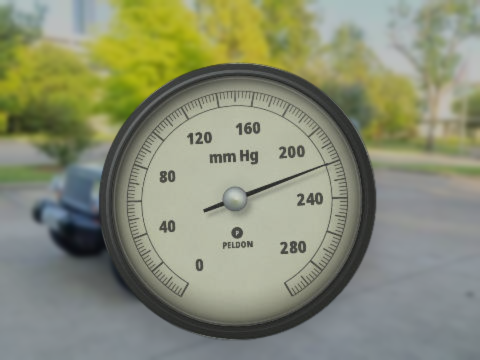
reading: value=220 unit=mmHg
